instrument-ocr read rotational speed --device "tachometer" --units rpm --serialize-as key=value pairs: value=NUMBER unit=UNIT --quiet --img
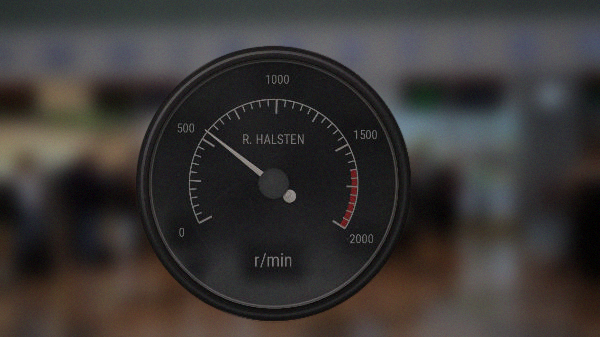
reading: value=550 unit=rpm
